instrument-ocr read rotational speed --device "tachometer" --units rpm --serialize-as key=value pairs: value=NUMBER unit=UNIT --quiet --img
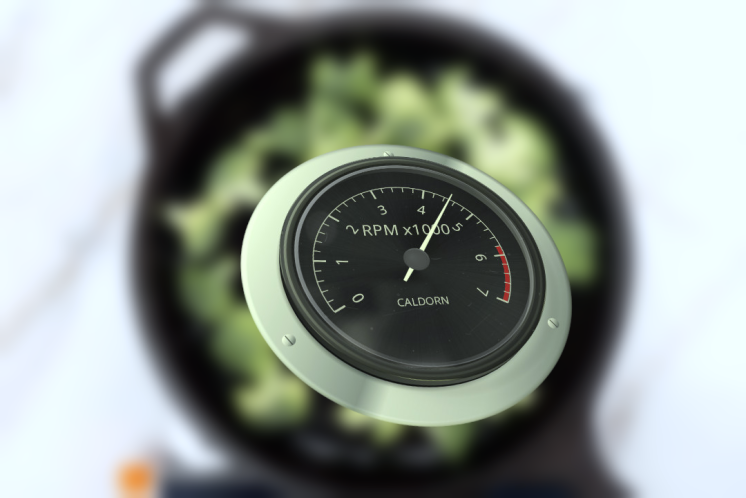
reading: value=4500 unit=rpm
